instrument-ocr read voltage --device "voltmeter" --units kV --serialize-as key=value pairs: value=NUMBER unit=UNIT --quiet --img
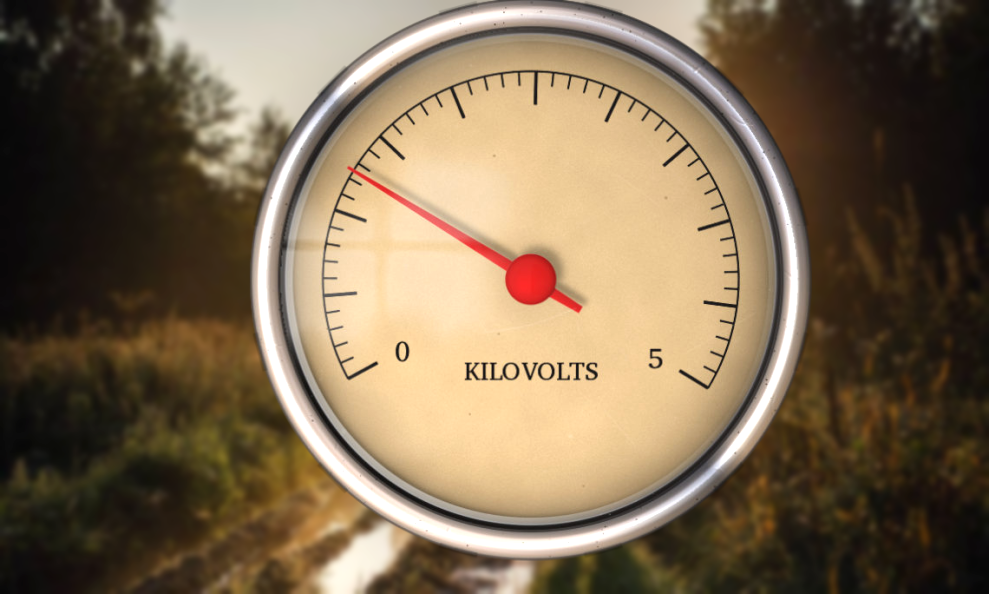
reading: value=1.25 unit=kV
